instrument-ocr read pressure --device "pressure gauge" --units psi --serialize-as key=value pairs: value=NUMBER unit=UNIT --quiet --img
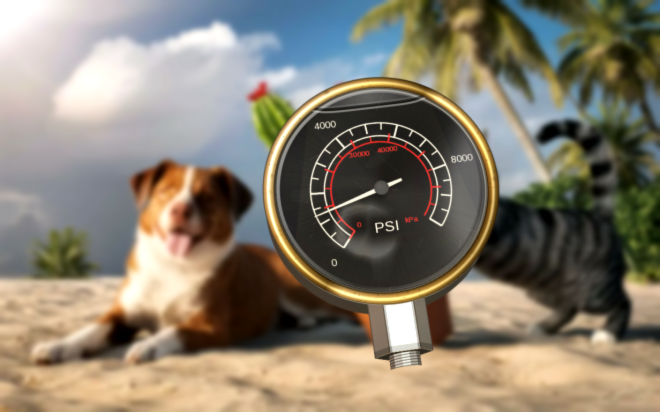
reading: value=1250 unit=psi
